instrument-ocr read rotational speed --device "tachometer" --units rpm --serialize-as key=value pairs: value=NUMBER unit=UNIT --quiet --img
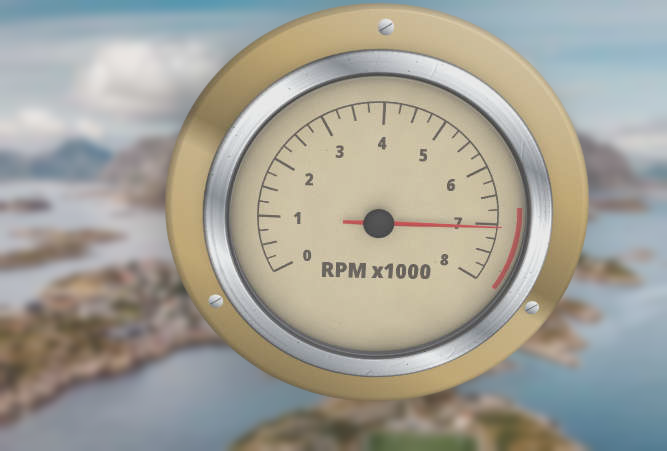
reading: value=7000 unit=rpm
